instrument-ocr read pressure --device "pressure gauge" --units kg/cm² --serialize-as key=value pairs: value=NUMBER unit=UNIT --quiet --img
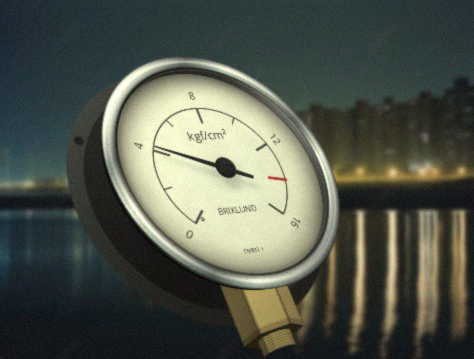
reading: value=4 unit=kg/cm²
